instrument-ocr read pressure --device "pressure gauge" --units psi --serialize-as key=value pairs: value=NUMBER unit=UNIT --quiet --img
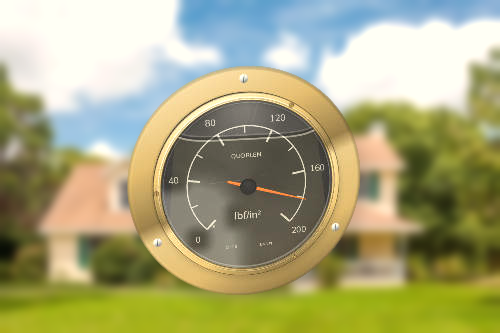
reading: value=180 unit=psi
